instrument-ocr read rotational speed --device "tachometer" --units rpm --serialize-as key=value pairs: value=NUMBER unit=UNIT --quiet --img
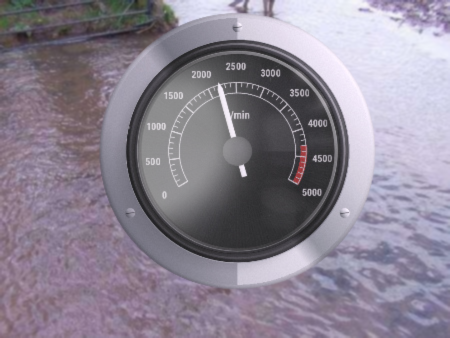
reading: value=2200 unit=rpm
